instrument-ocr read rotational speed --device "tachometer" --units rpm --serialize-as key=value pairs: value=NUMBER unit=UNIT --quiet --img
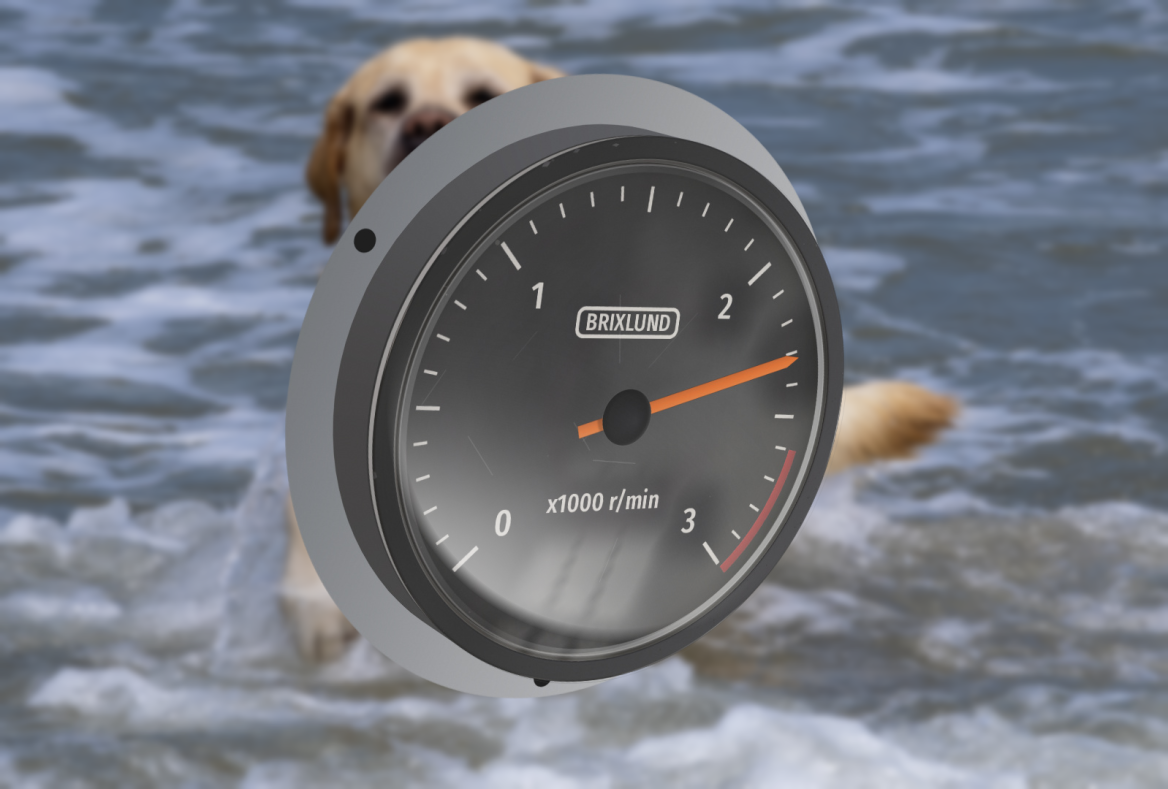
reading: value=2300 unit=rpm
